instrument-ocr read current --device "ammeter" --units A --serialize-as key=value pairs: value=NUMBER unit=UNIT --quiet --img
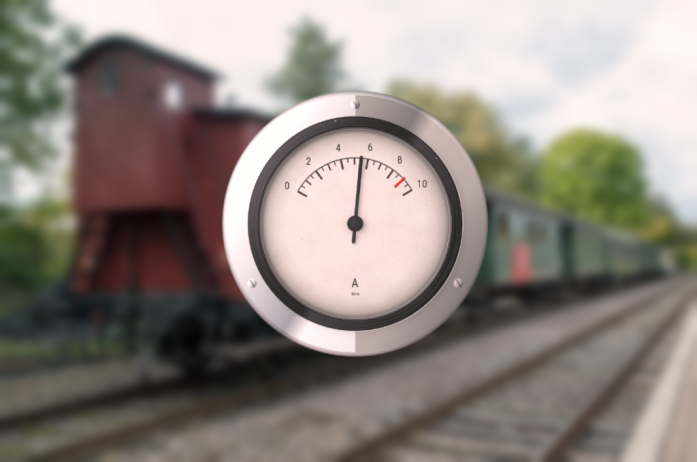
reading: value=5.5 unit=A
